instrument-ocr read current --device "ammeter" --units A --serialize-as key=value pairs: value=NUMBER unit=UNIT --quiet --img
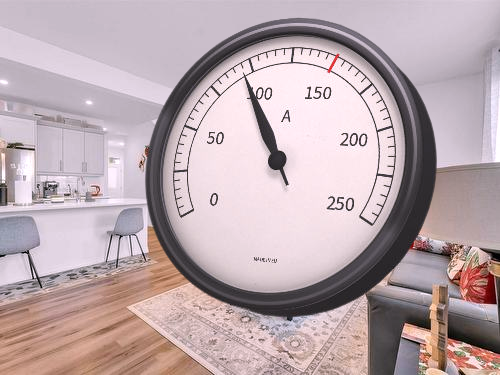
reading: value=95 unit=A
